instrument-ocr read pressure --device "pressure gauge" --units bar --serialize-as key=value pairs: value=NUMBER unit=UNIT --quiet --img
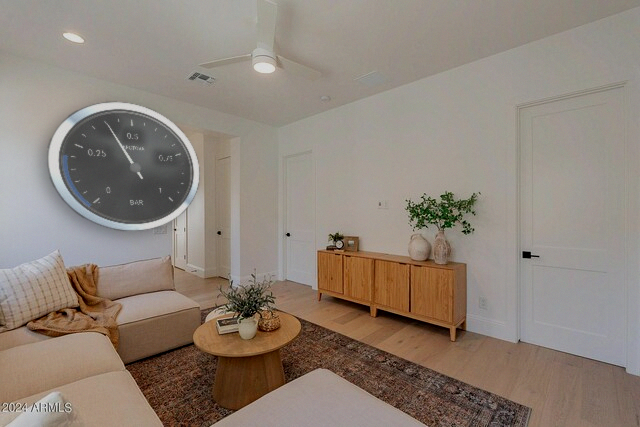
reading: value=0.4 unit=bar
